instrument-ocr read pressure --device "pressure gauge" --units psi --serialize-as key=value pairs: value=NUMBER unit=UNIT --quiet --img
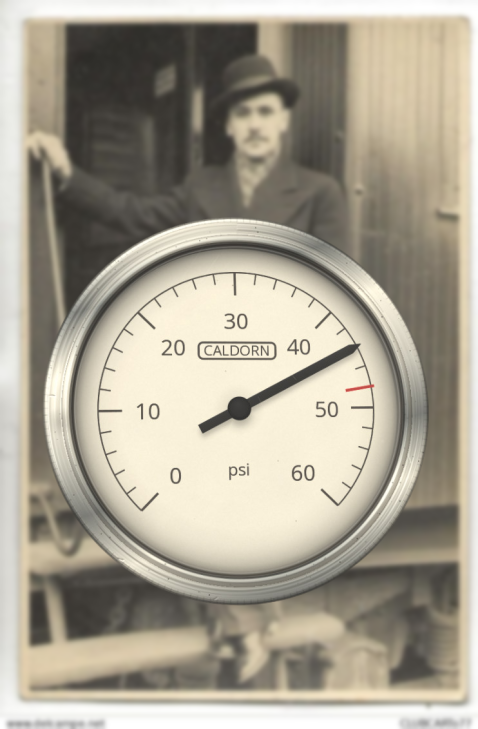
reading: value=44 unit=psi
